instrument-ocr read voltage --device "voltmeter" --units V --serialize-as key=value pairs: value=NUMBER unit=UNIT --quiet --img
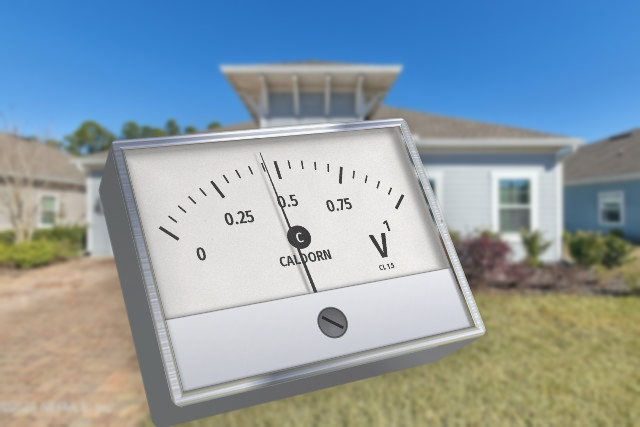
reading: value=0.45 unit=V
